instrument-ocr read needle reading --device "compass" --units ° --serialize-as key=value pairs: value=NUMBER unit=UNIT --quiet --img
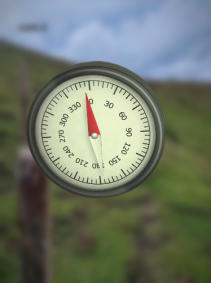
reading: value=355 unit=°
